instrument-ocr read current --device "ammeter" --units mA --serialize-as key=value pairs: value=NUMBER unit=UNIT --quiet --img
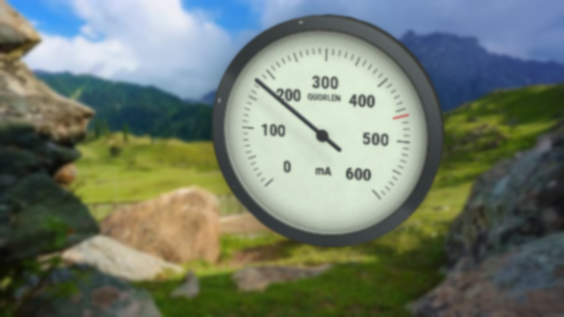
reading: value=180 unit=mA
